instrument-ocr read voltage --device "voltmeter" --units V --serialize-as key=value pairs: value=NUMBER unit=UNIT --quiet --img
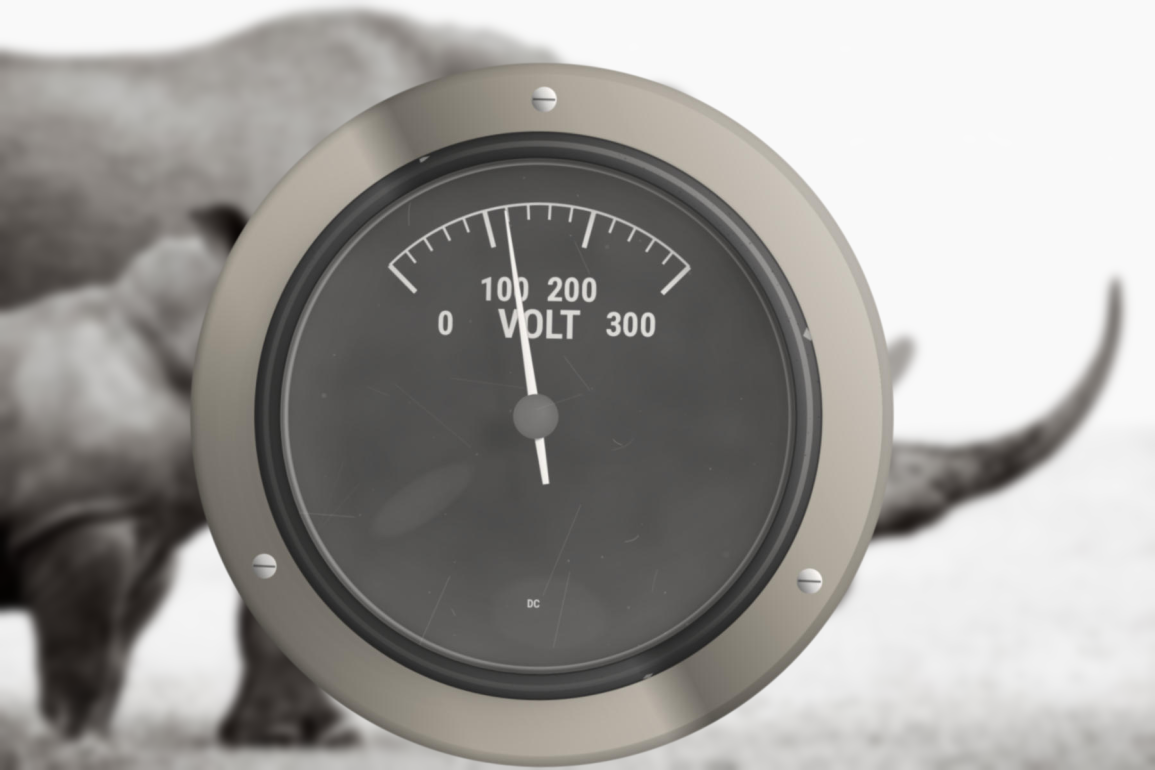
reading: value=120 unit=V
